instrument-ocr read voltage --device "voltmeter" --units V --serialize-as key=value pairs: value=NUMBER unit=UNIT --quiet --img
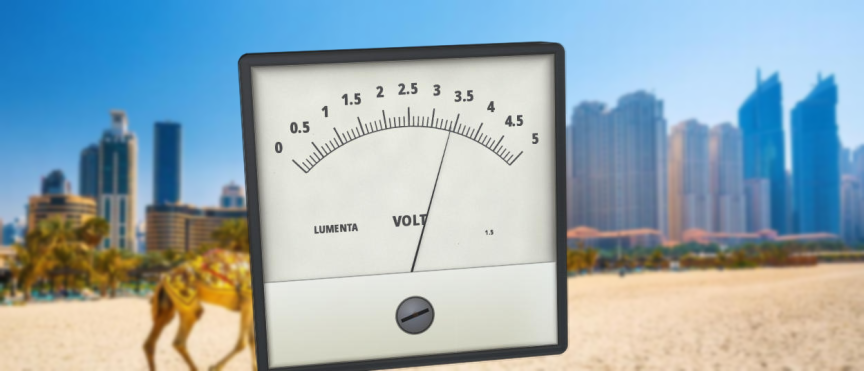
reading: value=3.4 unit=V
